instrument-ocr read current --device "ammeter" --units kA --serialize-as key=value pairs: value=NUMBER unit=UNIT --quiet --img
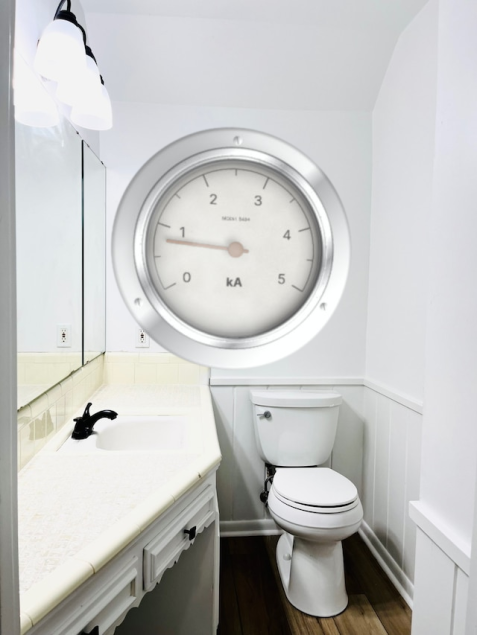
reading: value=0.75 unit=kA
